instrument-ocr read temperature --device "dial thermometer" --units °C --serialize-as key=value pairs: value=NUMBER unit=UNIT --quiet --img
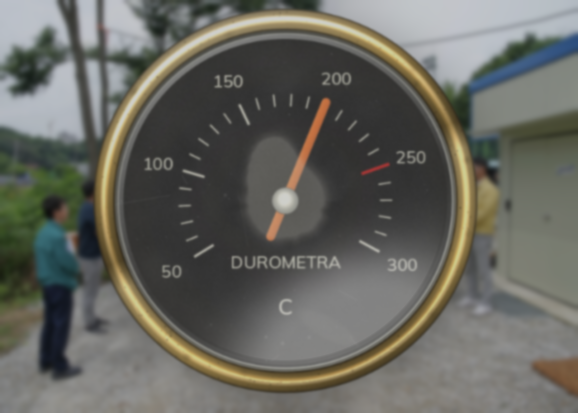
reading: value=200 unit=°C
